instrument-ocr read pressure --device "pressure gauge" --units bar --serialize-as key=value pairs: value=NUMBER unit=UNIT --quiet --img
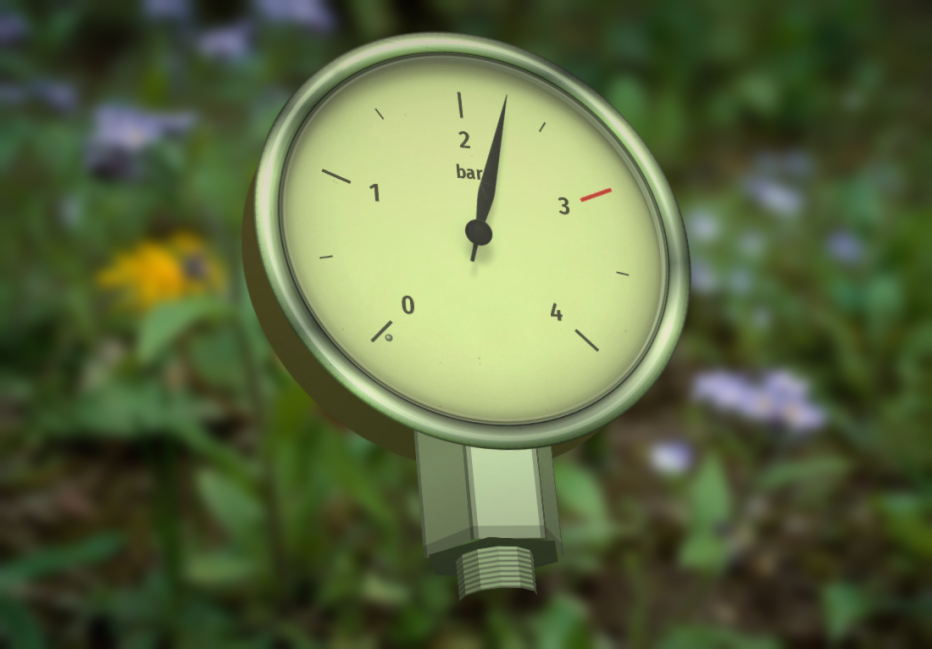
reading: value=2.25 unit=bar
